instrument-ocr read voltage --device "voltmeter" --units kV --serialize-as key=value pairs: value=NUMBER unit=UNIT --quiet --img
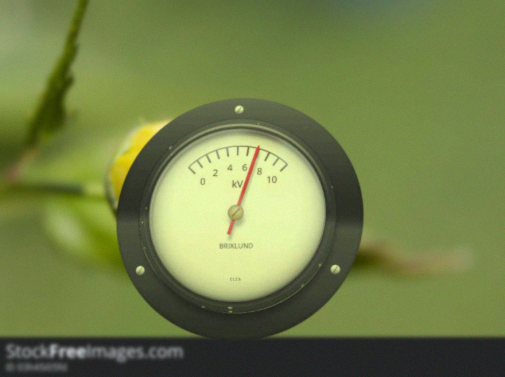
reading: value=7 unit=kV
